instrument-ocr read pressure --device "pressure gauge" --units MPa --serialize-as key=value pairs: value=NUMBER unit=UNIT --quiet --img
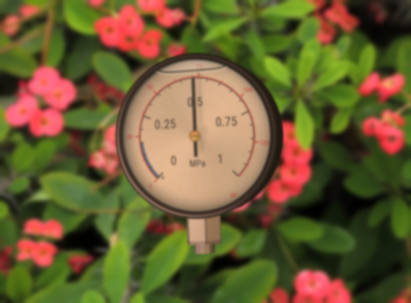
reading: value=0.5 unit=MPa
